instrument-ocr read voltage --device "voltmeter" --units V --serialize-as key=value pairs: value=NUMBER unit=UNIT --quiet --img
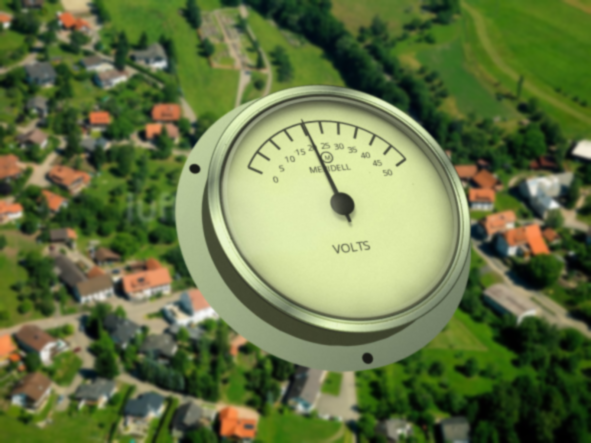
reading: value=20 unit=V
